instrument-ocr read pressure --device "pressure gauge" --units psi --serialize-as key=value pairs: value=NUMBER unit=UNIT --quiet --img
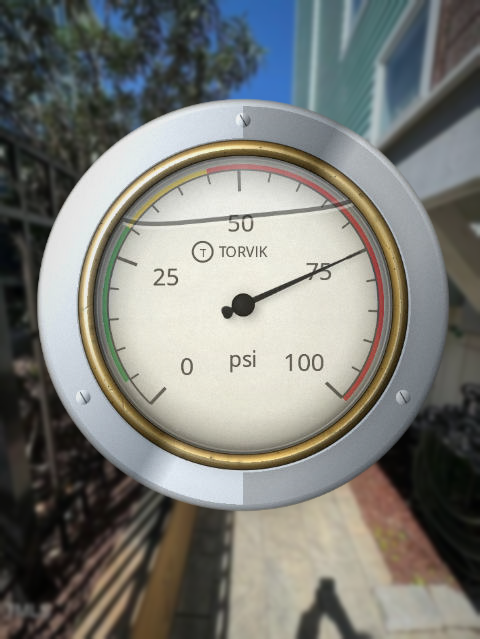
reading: value=75 unit=psi
